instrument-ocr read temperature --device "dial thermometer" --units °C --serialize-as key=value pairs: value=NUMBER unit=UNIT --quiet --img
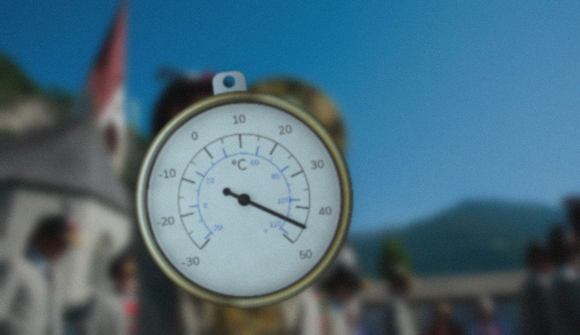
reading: value=45 unit=°C
